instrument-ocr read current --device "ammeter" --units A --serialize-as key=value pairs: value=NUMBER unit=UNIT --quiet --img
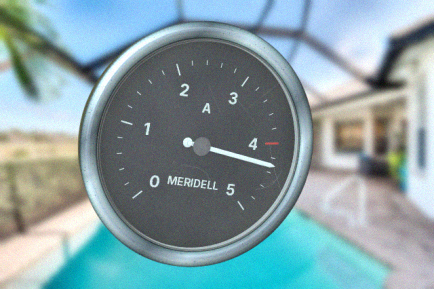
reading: value=4.3 unit=A
